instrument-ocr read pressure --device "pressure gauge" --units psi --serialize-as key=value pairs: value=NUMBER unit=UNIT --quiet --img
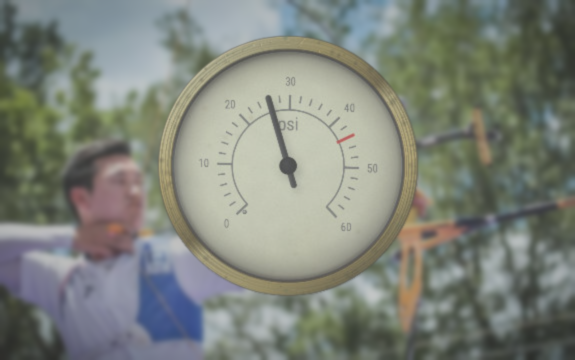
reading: value=26 unit=psi
